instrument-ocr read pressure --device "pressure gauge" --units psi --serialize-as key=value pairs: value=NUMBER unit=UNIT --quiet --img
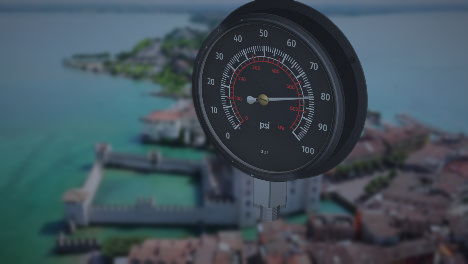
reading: value=80 unit=psi
